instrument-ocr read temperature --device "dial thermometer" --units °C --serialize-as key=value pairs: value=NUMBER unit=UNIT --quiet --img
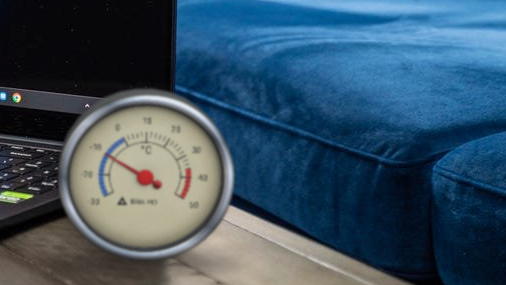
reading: value=-10 unit=°C
